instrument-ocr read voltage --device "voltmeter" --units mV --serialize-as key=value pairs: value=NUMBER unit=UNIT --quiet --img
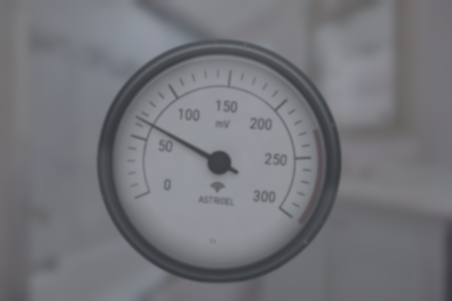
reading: value=65 unit=mV
